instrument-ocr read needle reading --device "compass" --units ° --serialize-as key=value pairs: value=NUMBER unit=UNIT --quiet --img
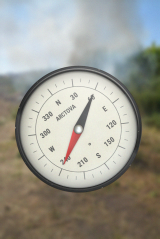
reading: value=240 unit=°
